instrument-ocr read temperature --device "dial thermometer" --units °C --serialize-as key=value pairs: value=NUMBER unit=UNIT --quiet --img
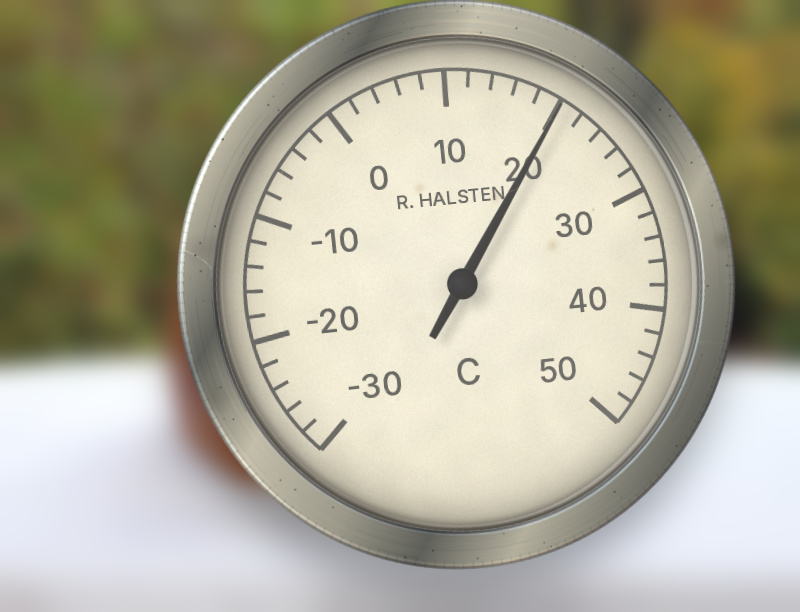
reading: value=20 unit=°C
